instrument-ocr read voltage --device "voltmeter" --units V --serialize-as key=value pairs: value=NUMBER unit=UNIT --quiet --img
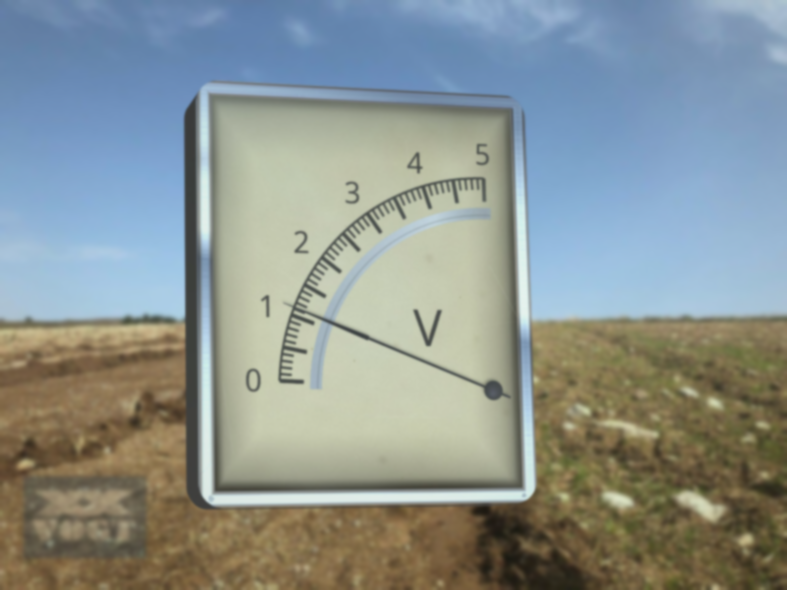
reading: value=1.1 unit=V
